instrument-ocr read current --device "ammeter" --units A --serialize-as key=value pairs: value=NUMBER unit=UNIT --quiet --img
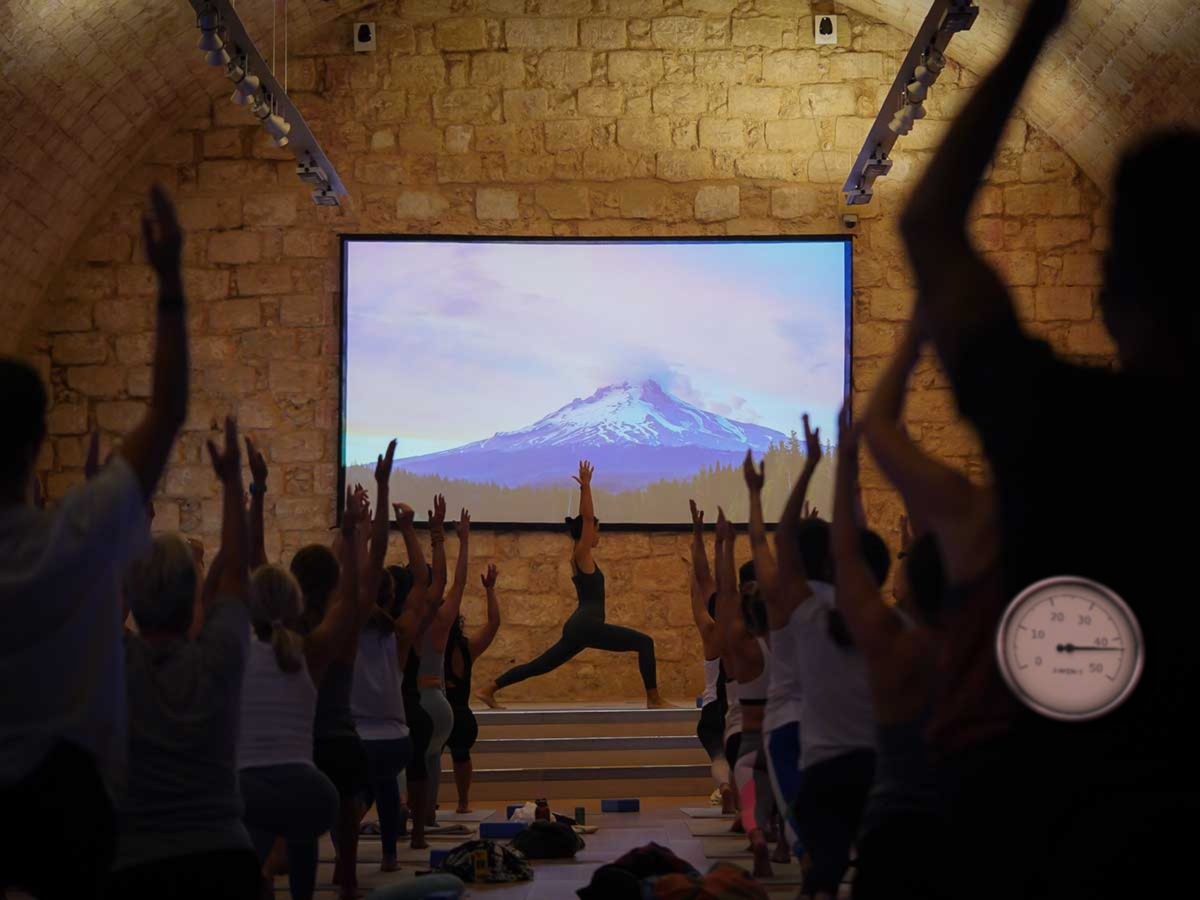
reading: value=42.5 unit=A
